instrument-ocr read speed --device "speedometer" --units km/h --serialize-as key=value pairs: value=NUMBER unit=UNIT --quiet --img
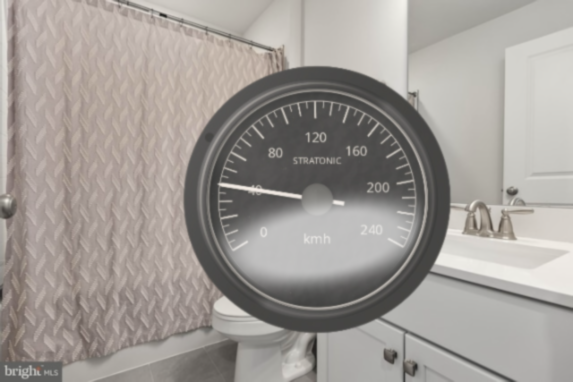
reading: value=40 unit=km/h
